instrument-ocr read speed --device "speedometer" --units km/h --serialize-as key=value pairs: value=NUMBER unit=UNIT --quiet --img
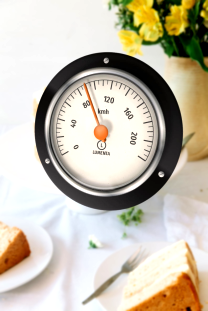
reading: value=90 unit=km/h
